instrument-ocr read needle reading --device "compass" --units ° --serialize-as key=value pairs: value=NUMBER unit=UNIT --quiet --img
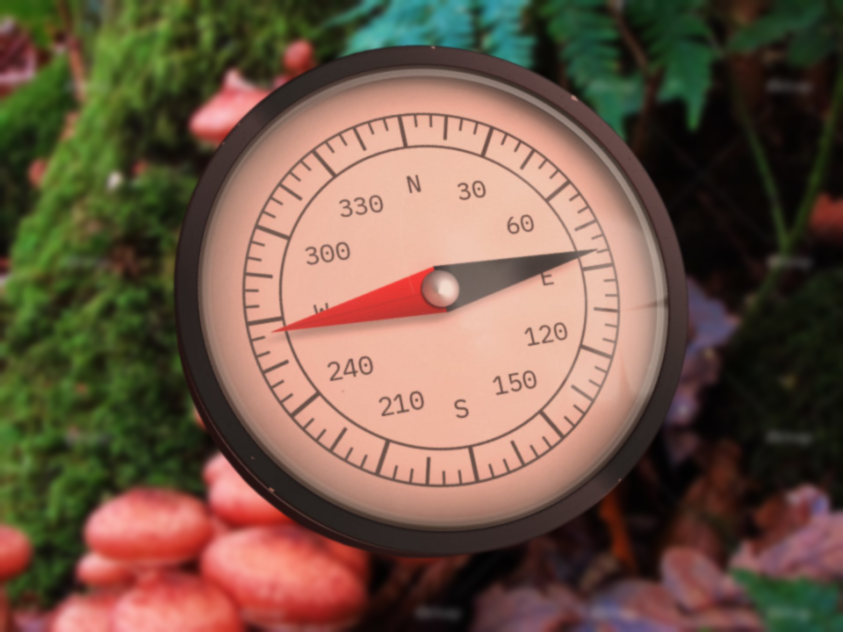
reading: value=265 unit=°
